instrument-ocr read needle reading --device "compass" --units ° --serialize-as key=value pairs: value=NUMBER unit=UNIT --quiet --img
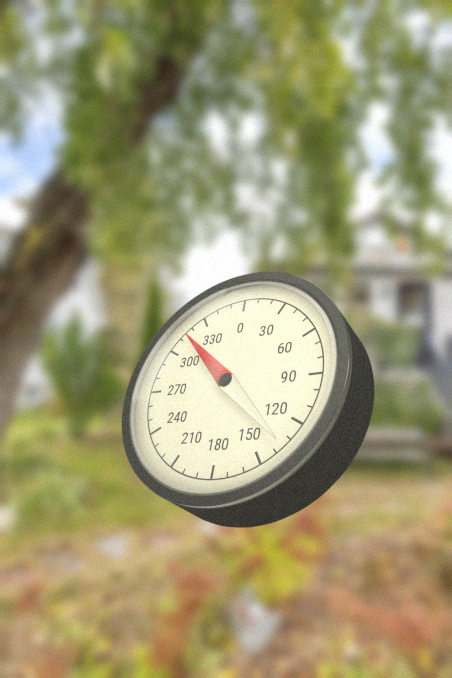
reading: value=315 unit=°
